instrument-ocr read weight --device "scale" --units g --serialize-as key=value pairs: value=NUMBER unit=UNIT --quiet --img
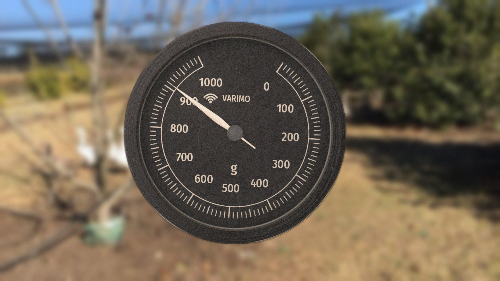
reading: value=910 unit=g
